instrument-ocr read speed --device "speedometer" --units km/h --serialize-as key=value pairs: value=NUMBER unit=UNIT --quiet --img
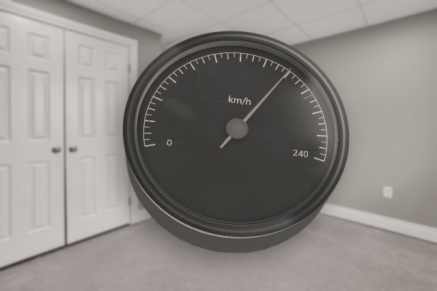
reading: value=160 unit=km/h
